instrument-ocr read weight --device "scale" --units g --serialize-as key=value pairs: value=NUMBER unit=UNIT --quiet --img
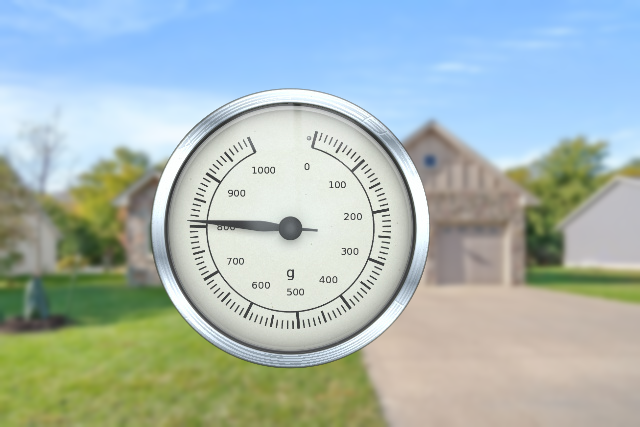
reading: value=810 unit=g
